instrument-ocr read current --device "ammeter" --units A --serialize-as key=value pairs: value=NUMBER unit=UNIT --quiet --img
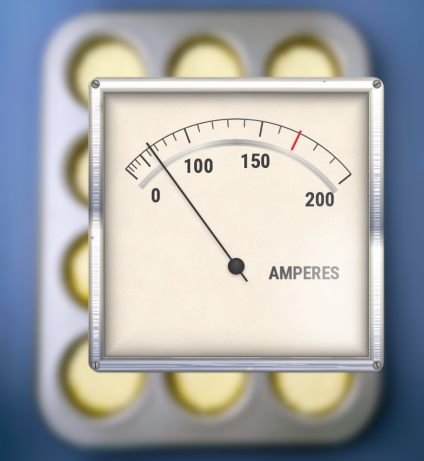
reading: value=65 unit=A
